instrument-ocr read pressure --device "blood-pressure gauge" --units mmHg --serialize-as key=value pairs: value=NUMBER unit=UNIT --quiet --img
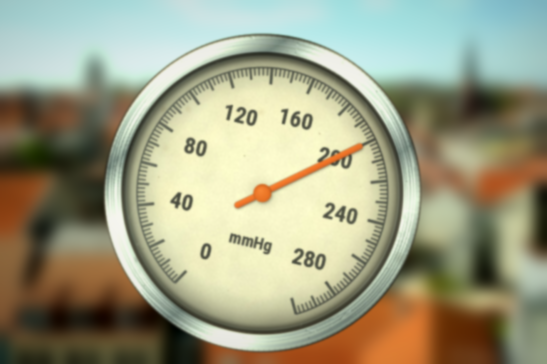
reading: value=200 unit=mmHg
